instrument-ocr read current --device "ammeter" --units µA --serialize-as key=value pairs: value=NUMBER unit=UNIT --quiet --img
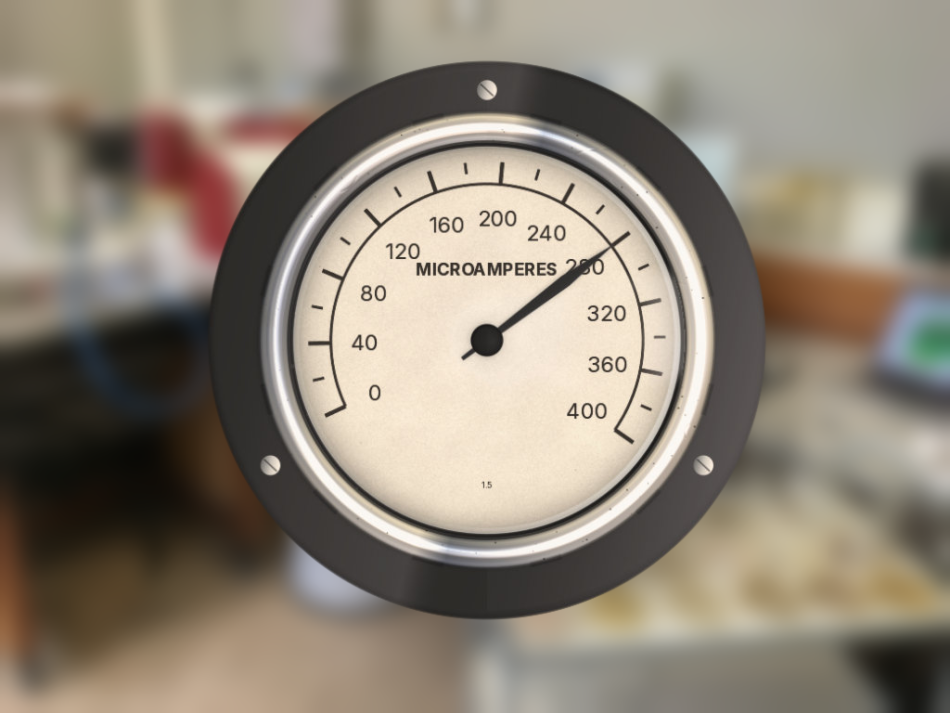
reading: value=280 unit=µA
